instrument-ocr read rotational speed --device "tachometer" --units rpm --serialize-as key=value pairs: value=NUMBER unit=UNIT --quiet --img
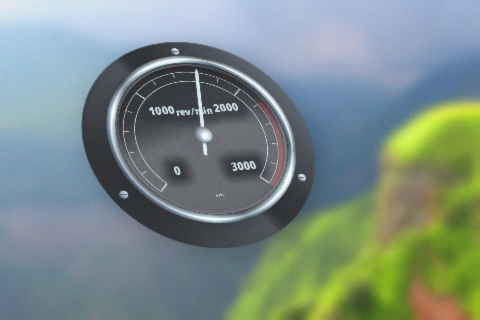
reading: value=1600 unit=rpm
